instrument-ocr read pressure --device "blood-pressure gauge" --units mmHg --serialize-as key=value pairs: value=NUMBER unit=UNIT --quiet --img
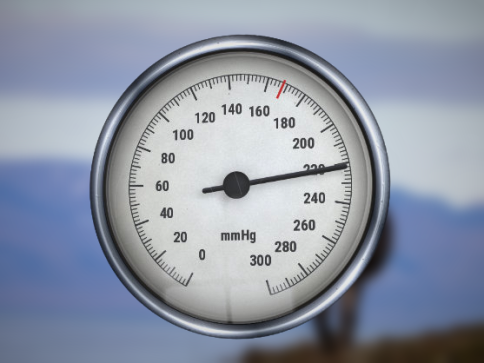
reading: value=222 unit=mmHg
